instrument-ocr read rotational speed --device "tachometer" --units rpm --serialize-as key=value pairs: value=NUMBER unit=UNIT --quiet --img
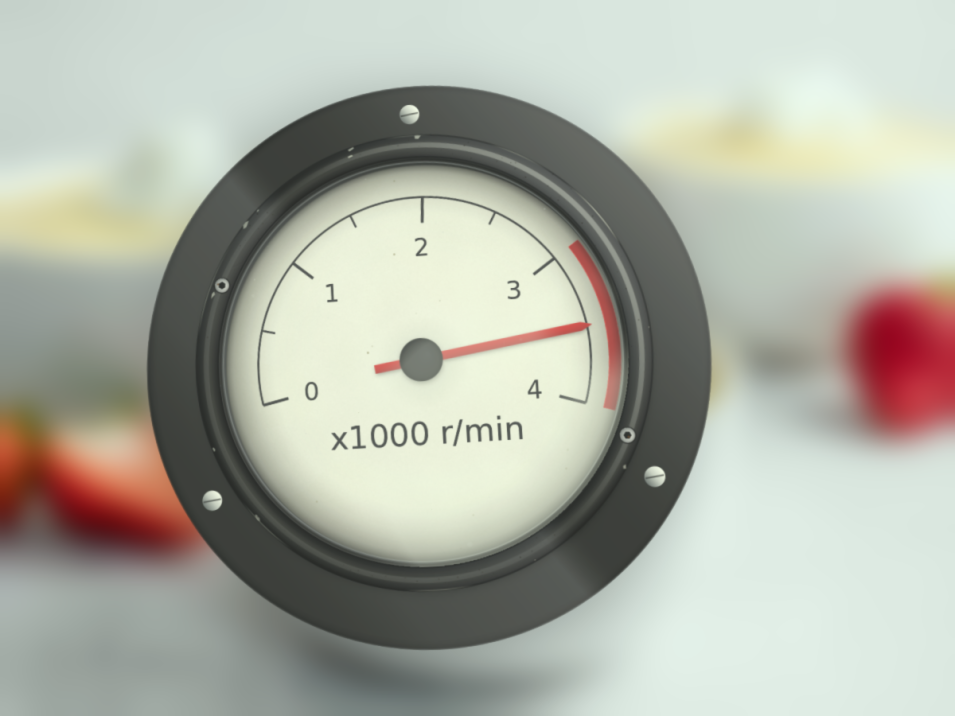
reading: value=3500 unit=rpm
